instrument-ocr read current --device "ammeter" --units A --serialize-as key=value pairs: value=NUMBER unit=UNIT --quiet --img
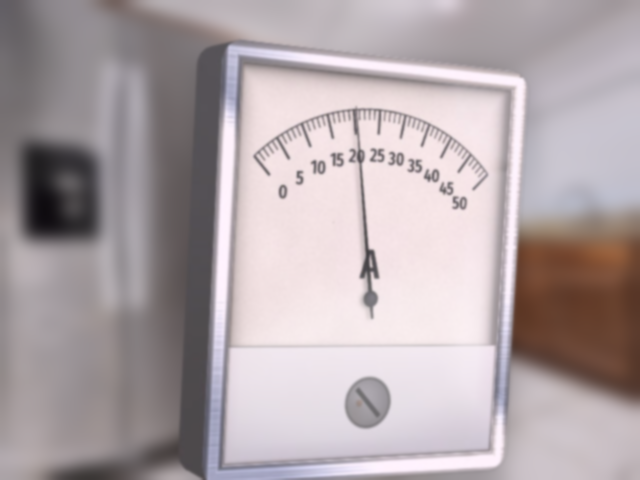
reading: value=20 unit=A
